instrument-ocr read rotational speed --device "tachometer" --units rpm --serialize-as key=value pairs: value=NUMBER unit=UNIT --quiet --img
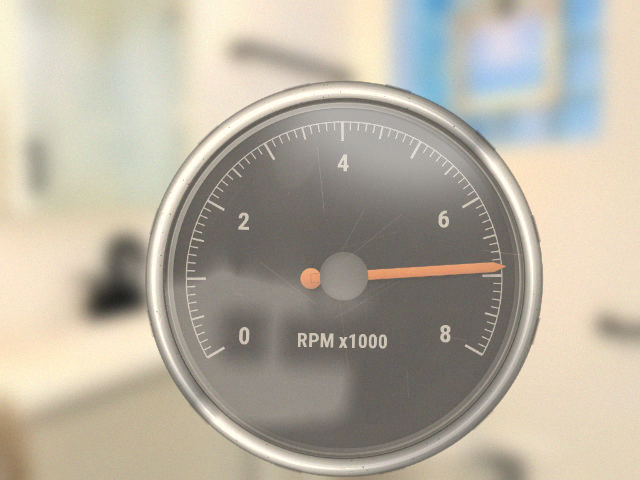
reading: value=6900 unit=rpm
